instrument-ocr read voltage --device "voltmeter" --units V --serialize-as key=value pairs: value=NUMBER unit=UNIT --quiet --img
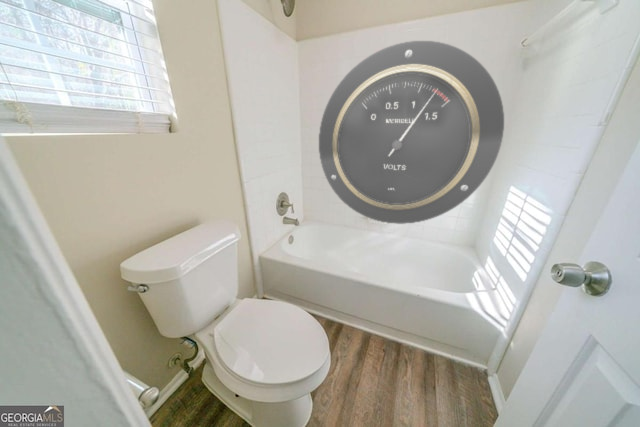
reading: value=1.25 unit=V
